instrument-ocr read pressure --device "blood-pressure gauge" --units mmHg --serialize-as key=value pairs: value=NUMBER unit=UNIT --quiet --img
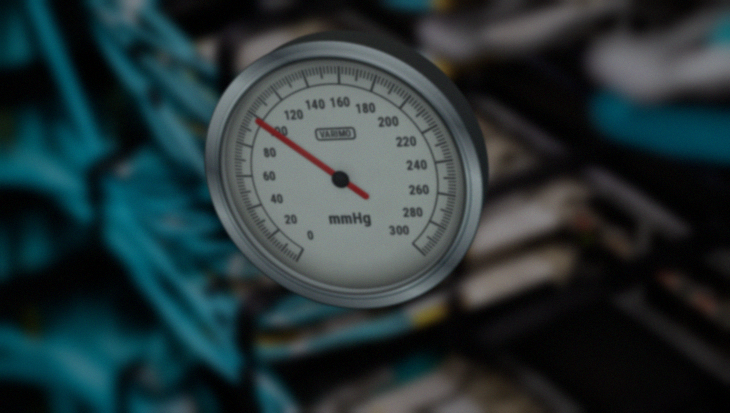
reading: value=100 unit=mmHg
